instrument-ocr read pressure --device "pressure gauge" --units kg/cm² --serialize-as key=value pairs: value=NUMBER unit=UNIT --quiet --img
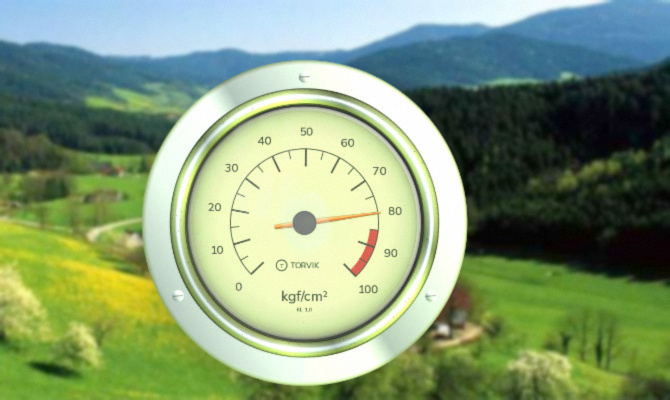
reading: value=80 unit=kg/cm²
